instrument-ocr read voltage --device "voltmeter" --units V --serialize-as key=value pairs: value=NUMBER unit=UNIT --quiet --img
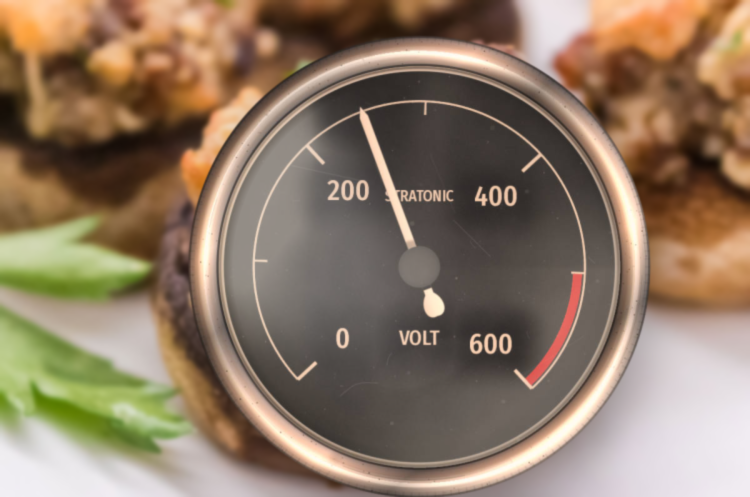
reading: value=250 unit=V
